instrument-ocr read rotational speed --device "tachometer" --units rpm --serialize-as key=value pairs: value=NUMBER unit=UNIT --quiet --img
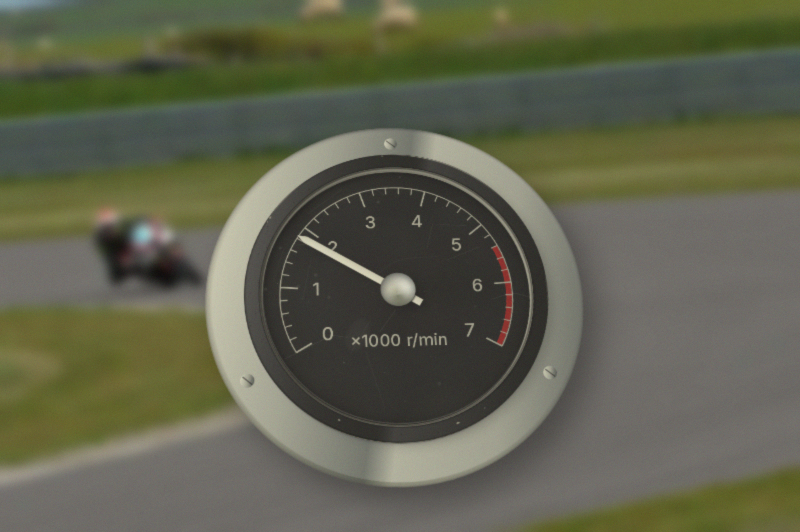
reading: value=1800 unit=rpm
